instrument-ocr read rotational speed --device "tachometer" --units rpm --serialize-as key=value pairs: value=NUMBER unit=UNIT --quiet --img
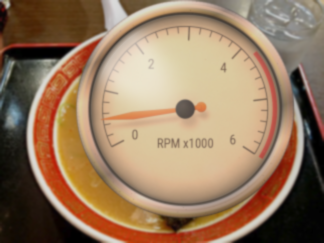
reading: value=500 unit=rpm
